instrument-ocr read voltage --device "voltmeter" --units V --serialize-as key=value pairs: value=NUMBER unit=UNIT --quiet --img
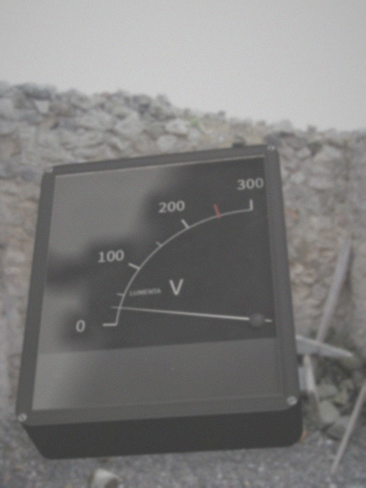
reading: value=25 unit=V
